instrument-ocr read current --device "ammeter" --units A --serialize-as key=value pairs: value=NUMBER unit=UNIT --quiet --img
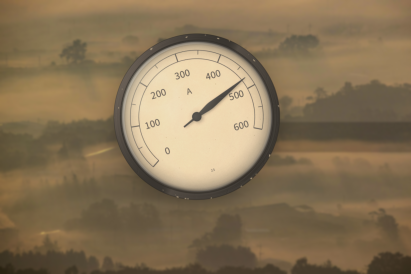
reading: value=475 unit=A
